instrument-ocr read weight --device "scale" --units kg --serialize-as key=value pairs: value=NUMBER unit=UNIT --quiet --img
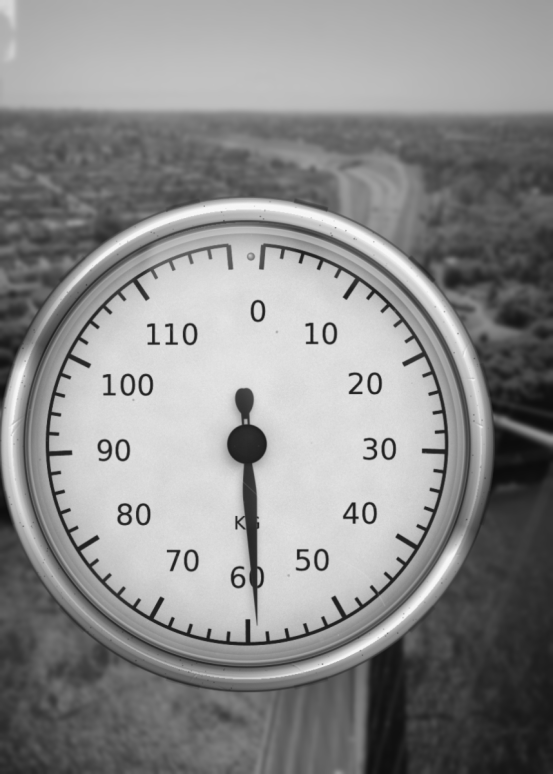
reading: value=59 unit=kg
